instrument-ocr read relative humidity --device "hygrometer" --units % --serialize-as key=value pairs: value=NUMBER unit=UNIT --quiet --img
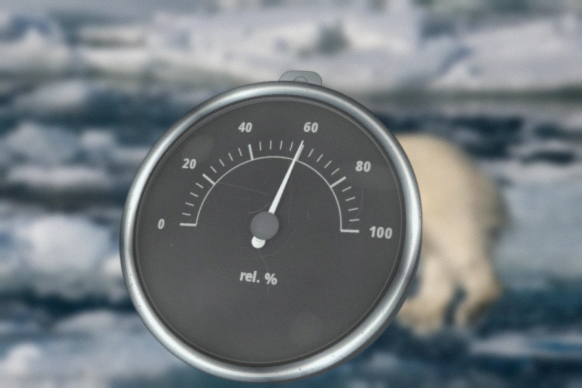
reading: value=60 unit=%
